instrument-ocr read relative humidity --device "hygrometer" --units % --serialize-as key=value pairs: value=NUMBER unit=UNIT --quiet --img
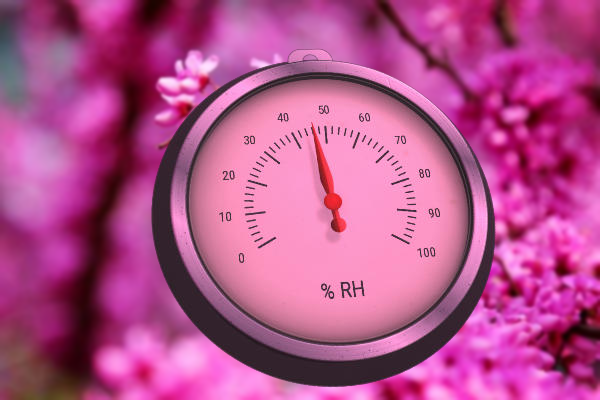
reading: value=46 unit=%
